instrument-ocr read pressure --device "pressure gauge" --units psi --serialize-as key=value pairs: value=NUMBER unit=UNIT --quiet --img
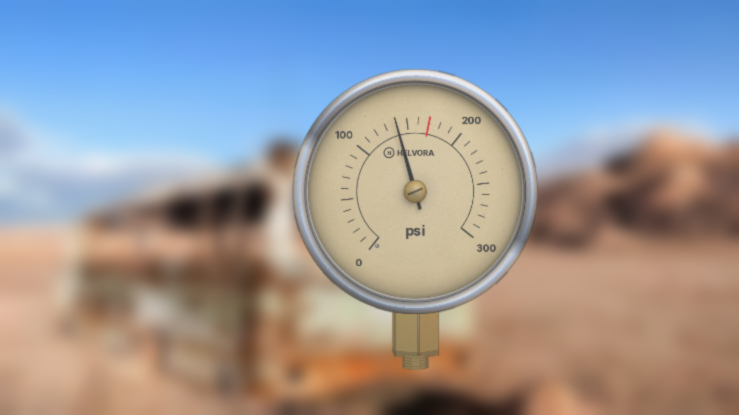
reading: value=140 unit=psi
